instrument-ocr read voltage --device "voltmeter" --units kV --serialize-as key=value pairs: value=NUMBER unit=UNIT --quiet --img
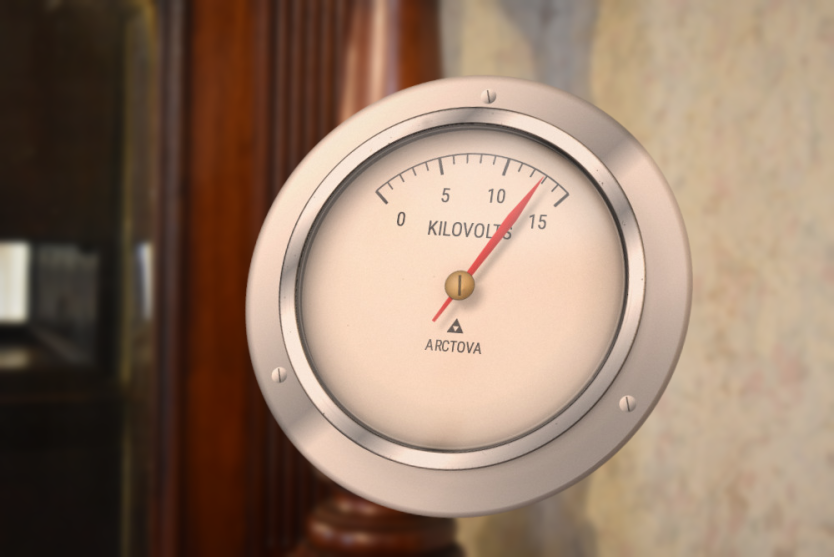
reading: value=13 unit=kV
